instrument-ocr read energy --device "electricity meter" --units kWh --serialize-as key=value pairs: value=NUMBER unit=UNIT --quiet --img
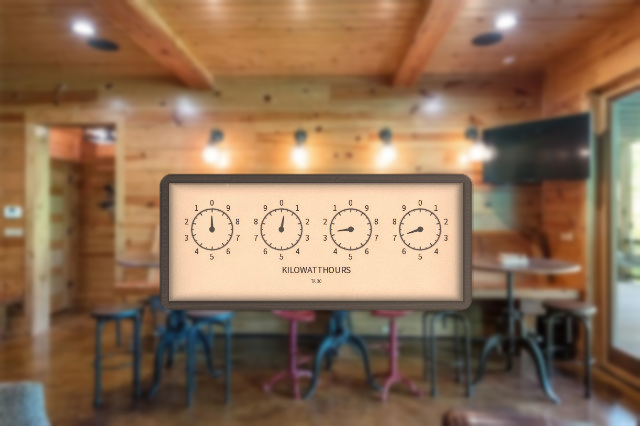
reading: value=27 unit=kWh
